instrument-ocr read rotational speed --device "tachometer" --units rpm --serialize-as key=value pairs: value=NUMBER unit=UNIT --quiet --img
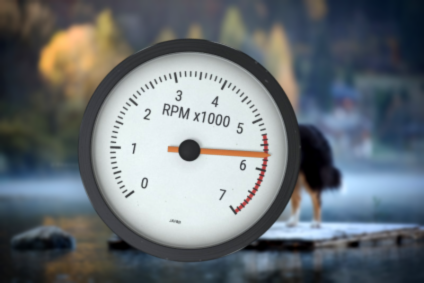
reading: value=5700 unit=rpm
